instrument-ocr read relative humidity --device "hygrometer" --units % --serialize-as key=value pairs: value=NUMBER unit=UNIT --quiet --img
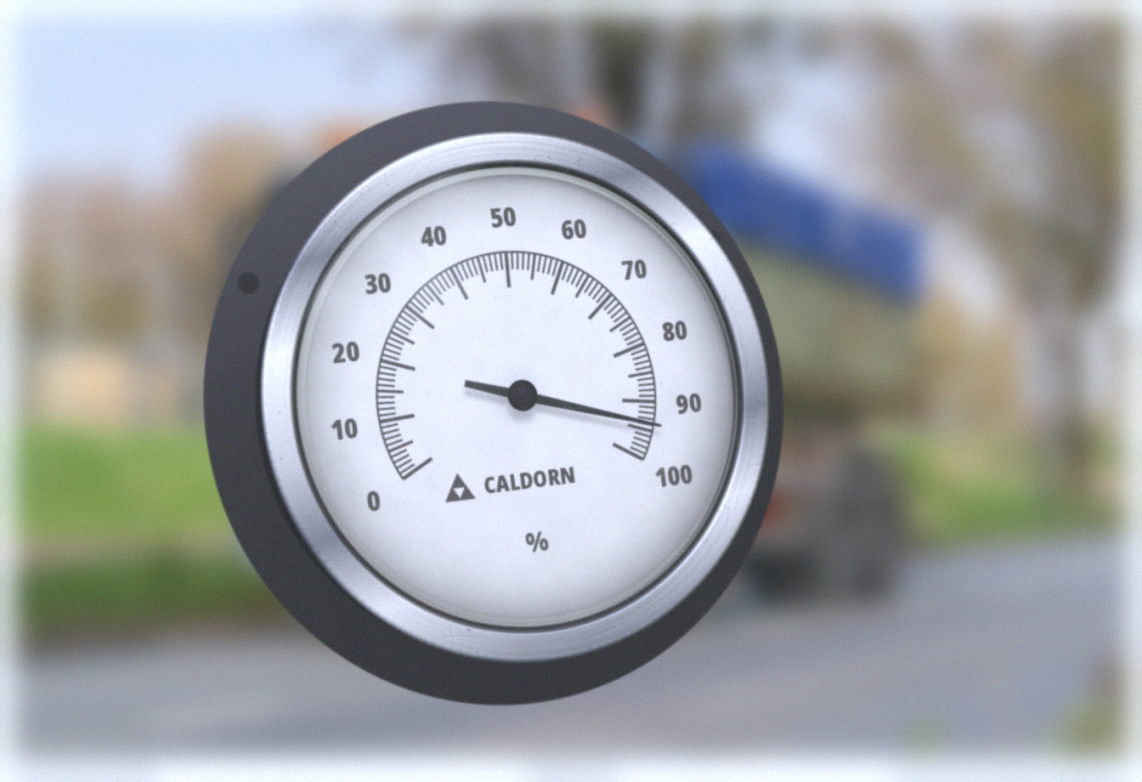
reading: value=94 unit=%
